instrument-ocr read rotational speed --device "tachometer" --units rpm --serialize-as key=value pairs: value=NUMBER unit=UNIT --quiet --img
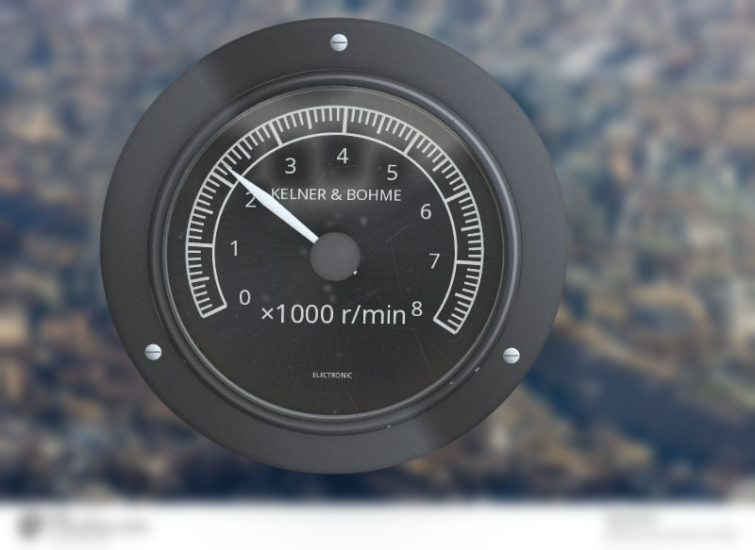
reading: value=2200 unit=rpm
